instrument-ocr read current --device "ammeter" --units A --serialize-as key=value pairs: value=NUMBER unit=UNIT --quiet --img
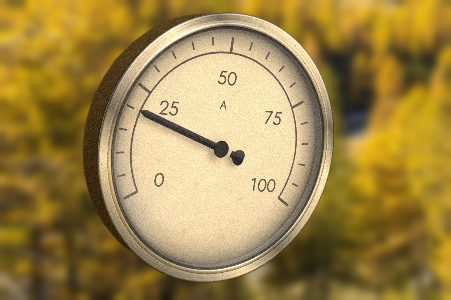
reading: value=20 unit=A
